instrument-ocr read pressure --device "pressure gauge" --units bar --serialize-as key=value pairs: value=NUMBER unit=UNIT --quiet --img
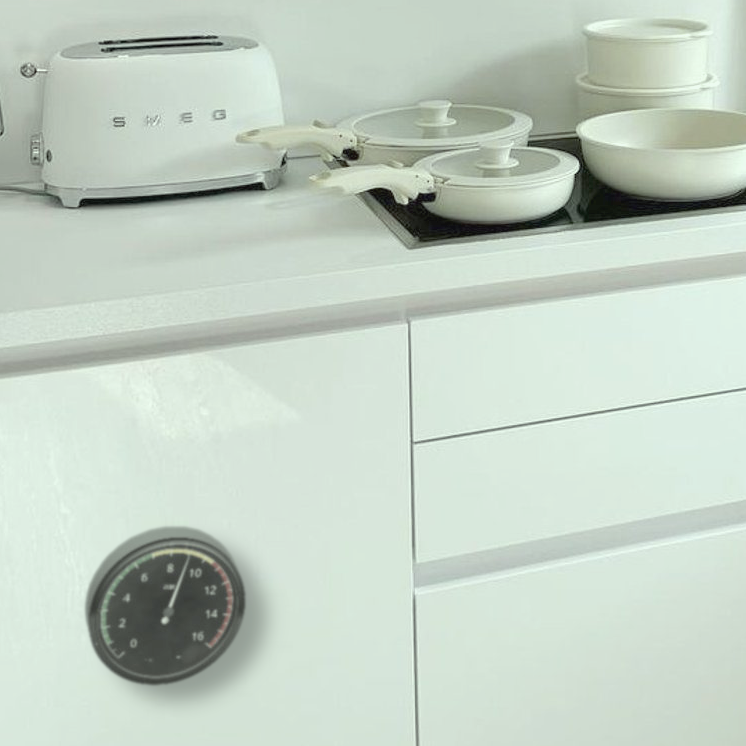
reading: value=9 unit=bar
